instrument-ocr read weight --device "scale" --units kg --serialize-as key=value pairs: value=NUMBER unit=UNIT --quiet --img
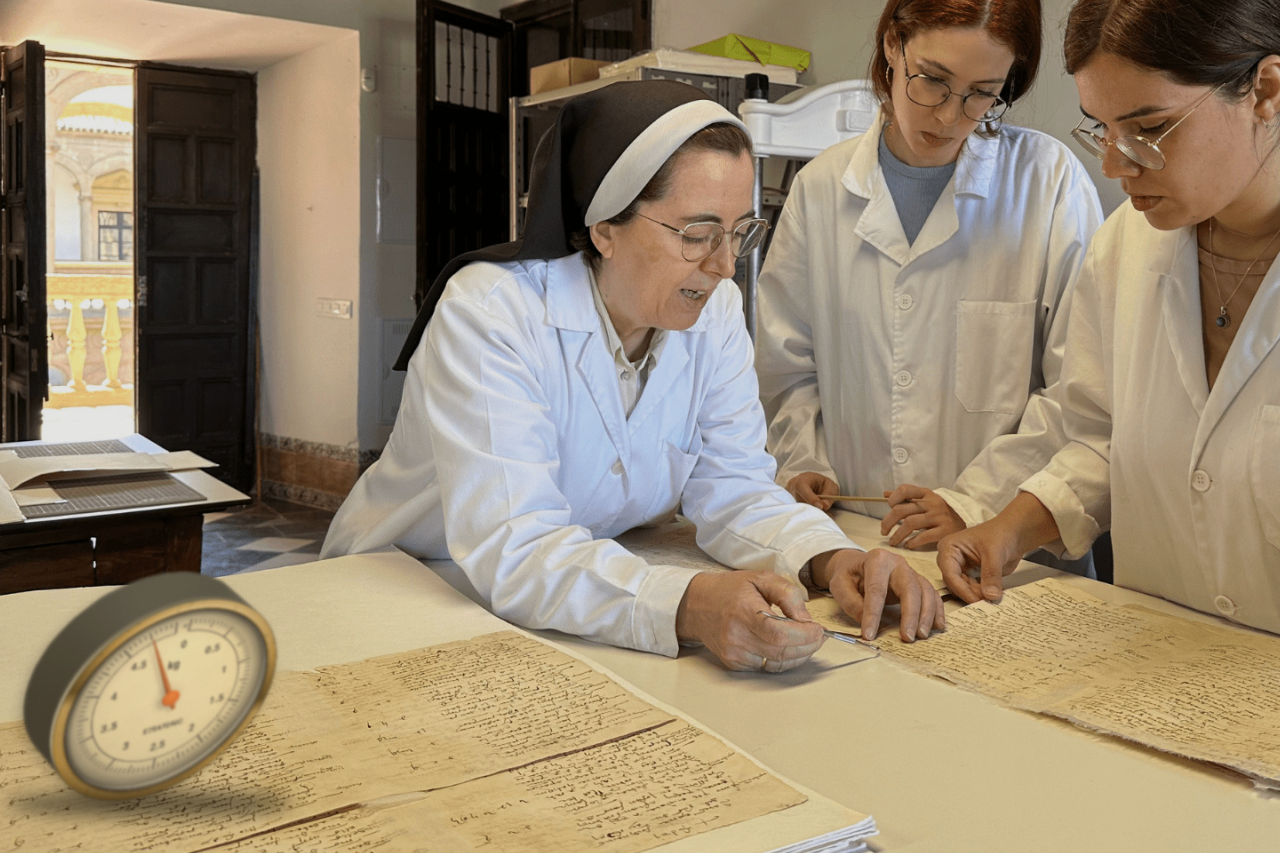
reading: value=4.75 unit=kg
